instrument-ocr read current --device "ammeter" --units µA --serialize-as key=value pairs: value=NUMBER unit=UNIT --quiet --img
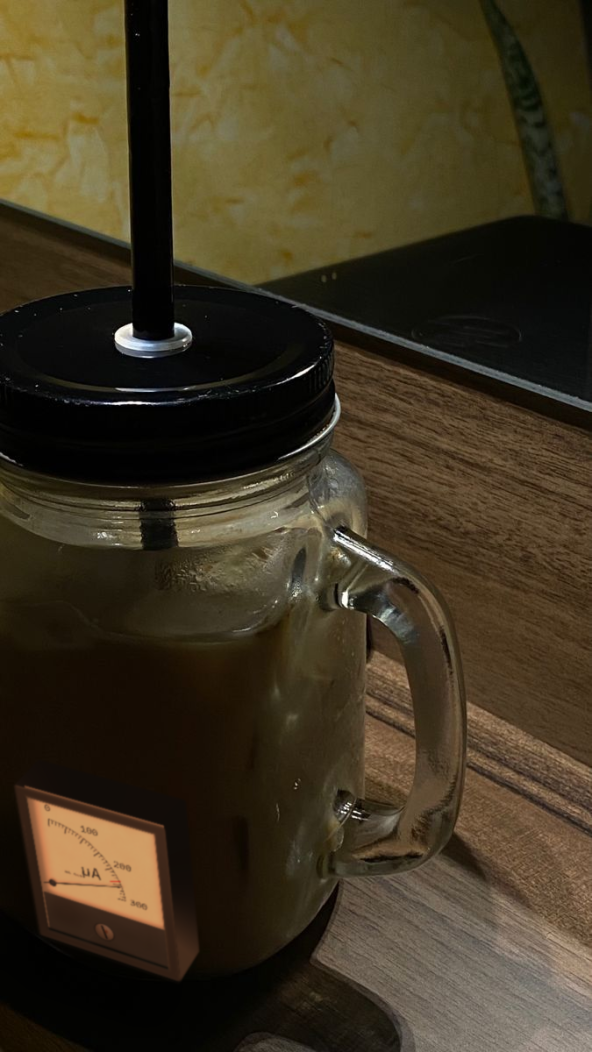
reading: value=250 unit=µA
